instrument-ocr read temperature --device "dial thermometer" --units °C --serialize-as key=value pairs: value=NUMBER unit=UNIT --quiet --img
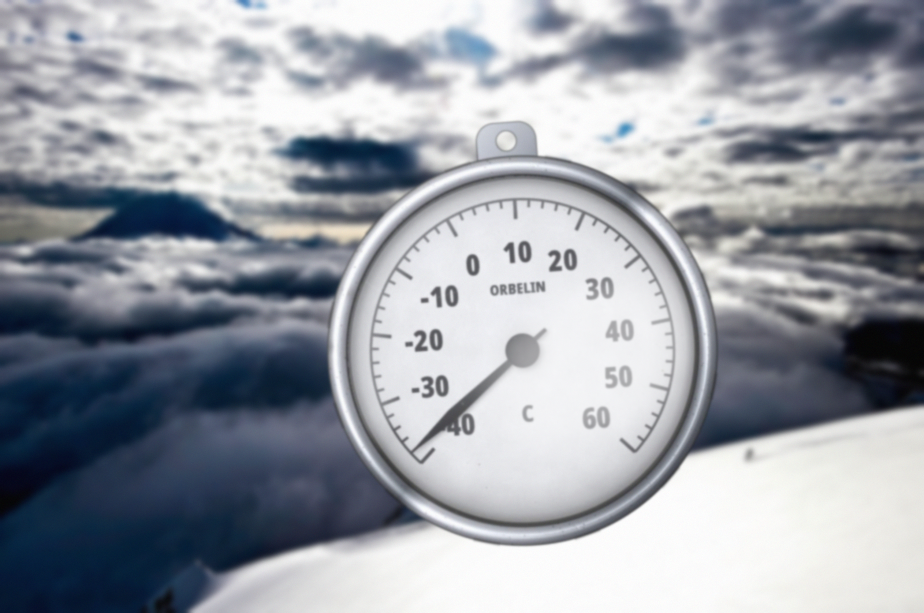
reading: value=-38 unit=°C
